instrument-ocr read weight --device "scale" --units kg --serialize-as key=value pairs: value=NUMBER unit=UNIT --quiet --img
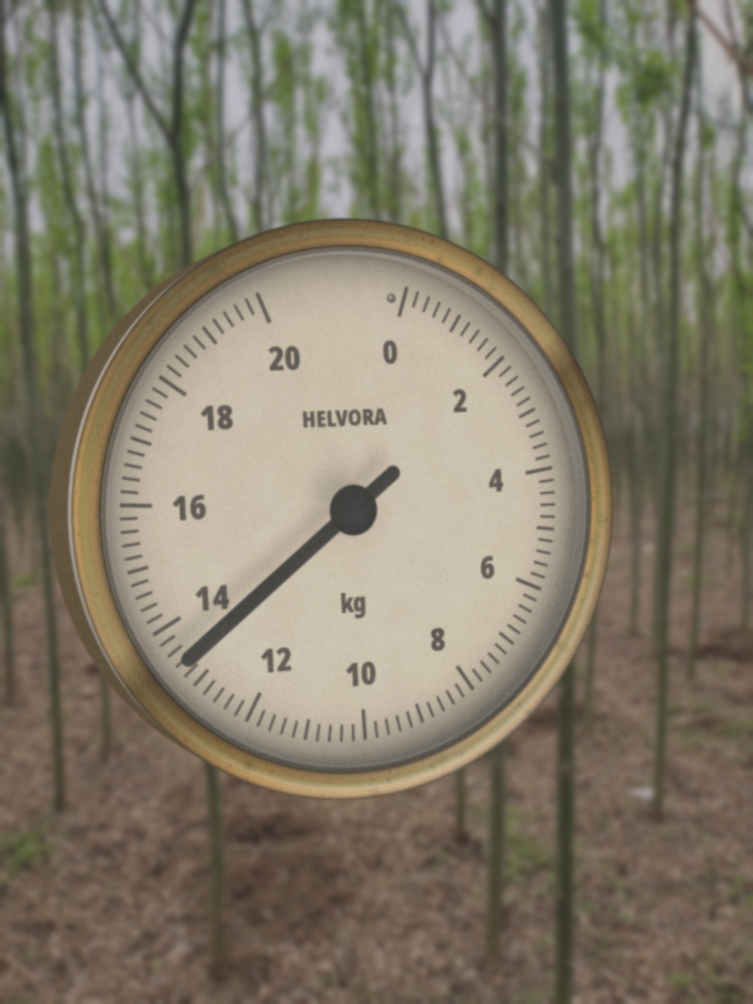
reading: value=13.4 unit=kg
